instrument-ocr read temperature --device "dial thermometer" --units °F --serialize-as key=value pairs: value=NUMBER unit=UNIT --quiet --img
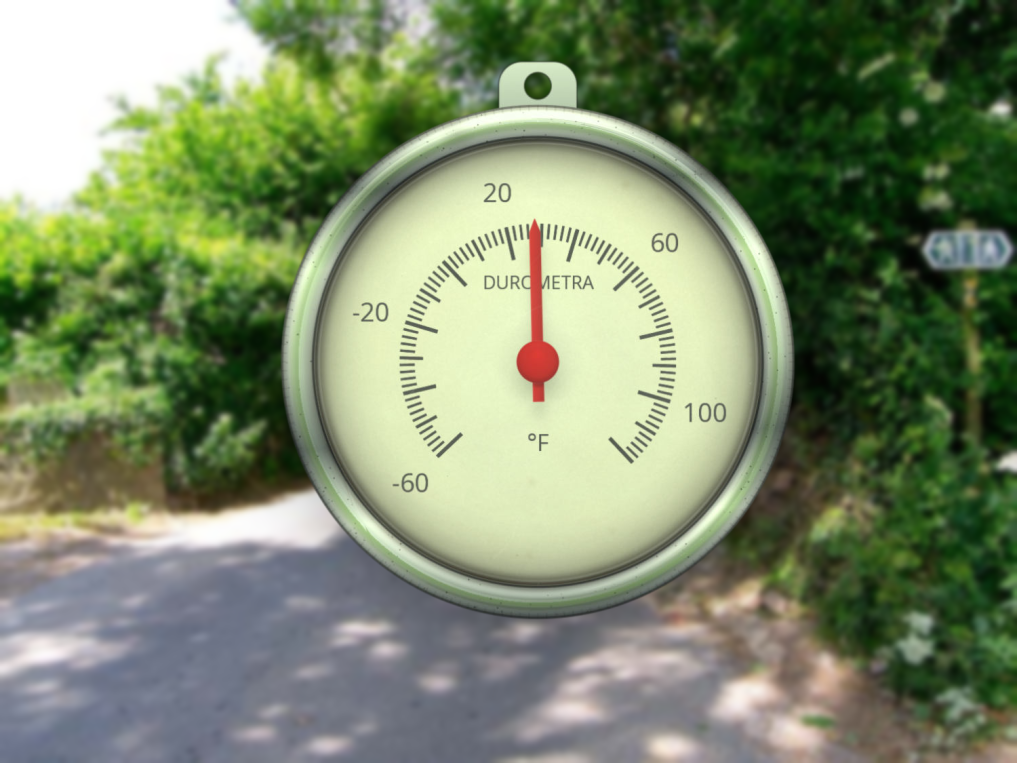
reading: value=28 unit=°F
